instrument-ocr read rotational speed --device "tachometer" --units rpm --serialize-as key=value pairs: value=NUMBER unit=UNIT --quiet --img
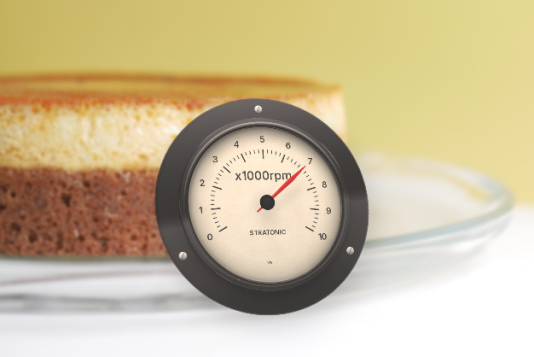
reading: value=7000 unit=rpm
